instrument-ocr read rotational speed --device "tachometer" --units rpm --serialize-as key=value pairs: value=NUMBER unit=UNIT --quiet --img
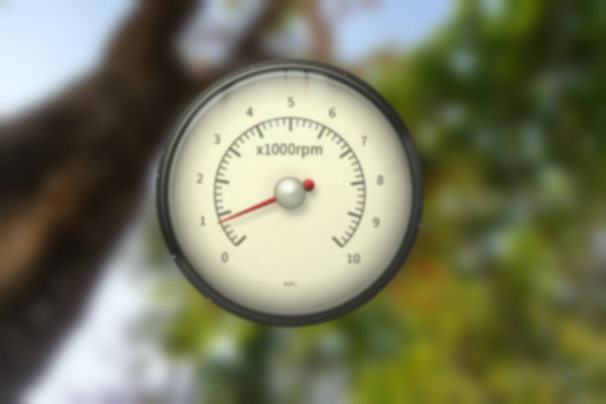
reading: value=800 unit=rpm
